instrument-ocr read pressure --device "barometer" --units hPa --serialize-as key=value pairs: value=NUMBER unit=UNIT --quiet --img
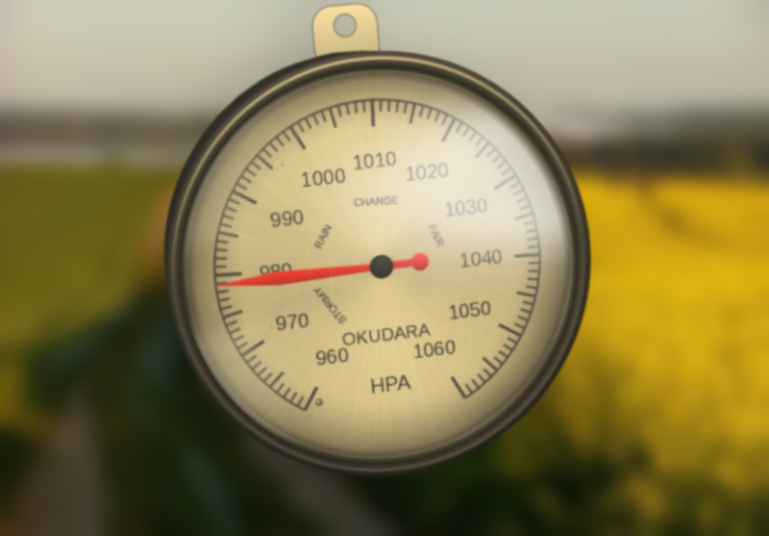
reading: value=979 unit=hPa
